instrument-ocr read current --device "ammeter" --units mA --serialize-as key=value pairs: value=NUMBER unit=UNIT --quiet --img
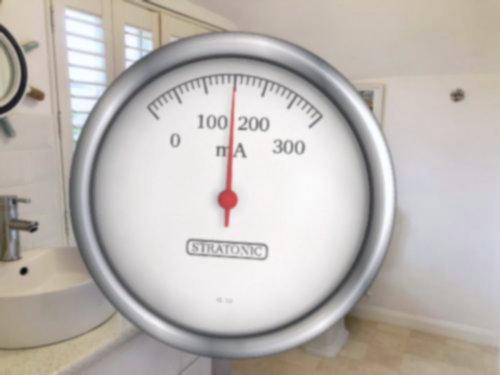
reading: value=150 unit=mA
